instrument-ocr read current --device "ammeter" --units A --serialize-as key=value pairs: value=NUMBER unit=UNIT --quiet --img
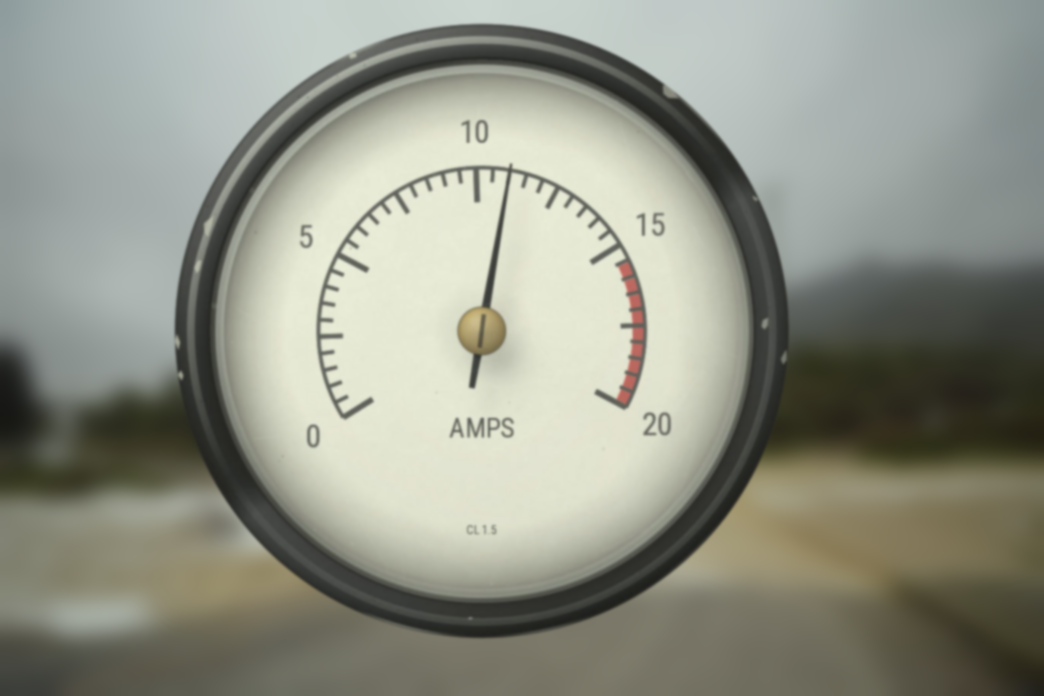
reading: value=11 unit=A
